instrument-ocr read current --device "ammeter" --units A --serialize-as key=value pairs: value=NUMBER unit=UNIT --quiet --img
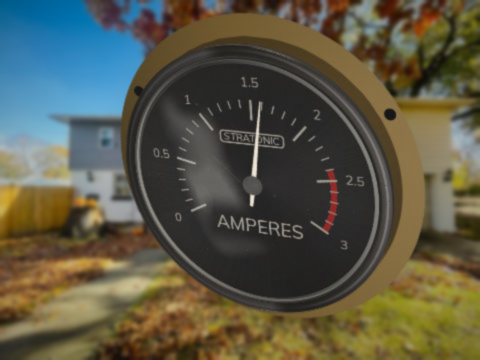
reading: value=1.6 unit=A
